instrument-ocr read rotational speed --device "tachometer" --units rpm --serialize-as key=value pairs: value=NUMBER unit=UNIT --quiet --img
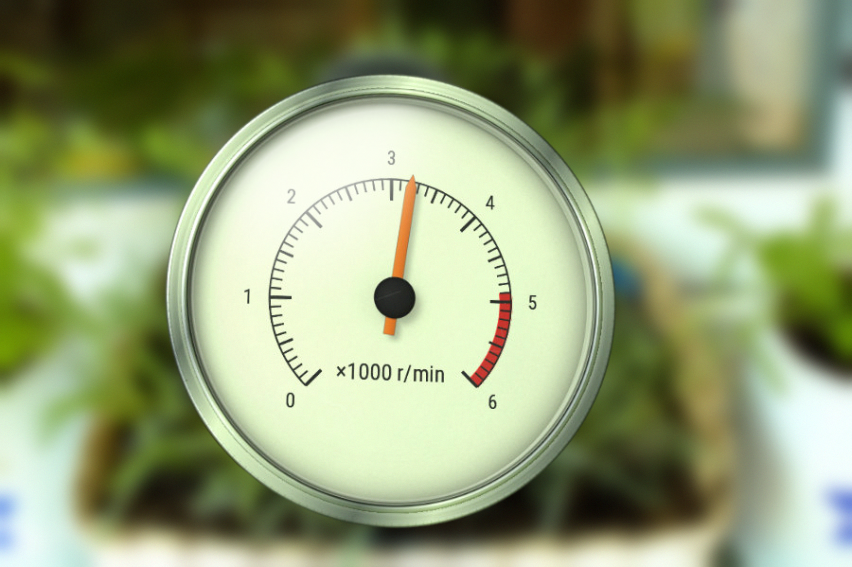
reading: value=3200 unit=rpm
